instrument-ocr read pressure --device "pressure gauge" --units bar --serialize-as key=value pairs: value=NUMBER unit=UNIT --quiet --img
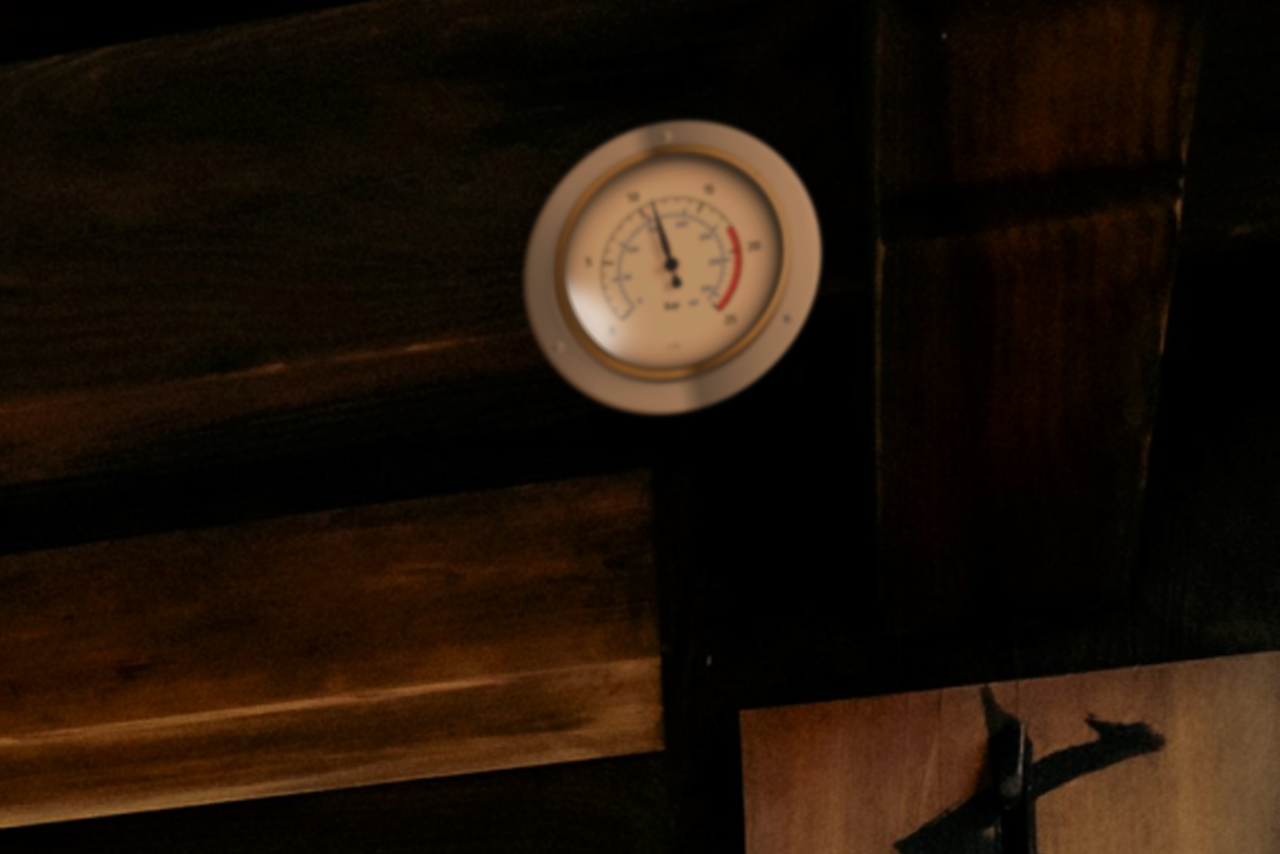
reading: value=11 unit=bar
